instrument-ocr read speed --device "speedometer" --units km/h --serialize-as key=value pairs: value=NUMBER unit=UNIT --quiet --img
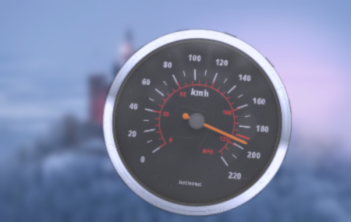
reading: value=195 unit=km/h
